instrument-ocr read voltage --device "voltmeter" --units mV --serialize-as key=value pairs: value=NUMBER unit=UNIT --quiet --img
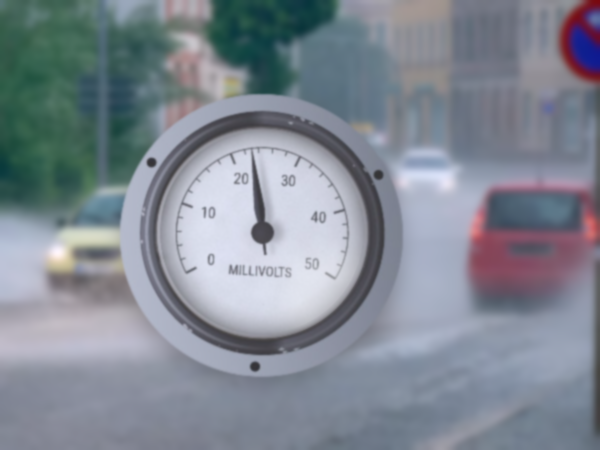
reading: value=23 unit=mV
